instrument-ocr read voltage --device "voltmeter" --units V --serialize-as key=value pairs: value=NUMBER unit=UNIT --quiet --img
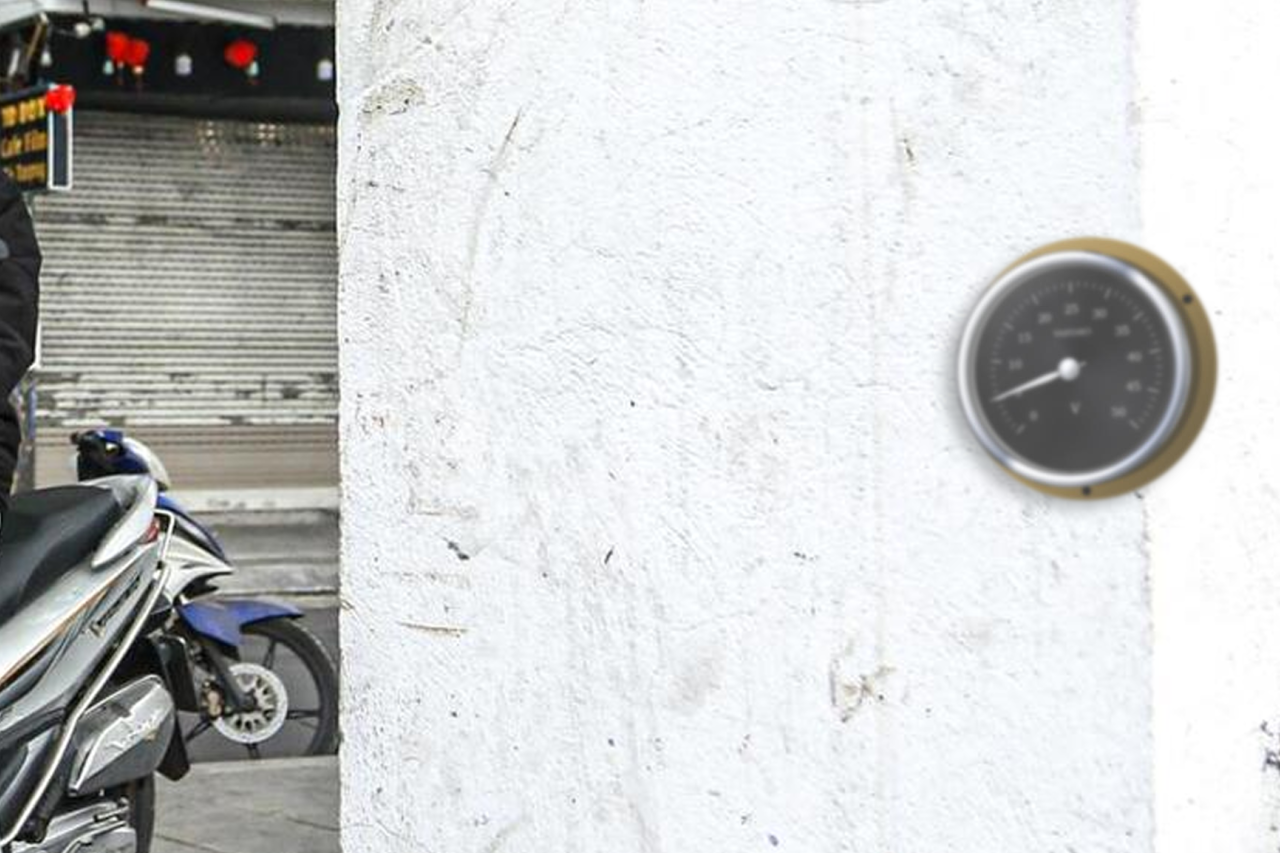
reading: value=5 unit=V
